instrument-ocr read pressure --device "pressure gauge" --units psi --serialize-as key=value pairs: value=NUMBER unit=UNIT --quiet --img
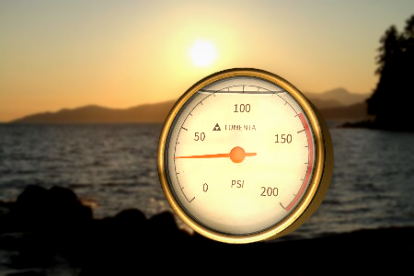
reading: value=30 unit=psi
